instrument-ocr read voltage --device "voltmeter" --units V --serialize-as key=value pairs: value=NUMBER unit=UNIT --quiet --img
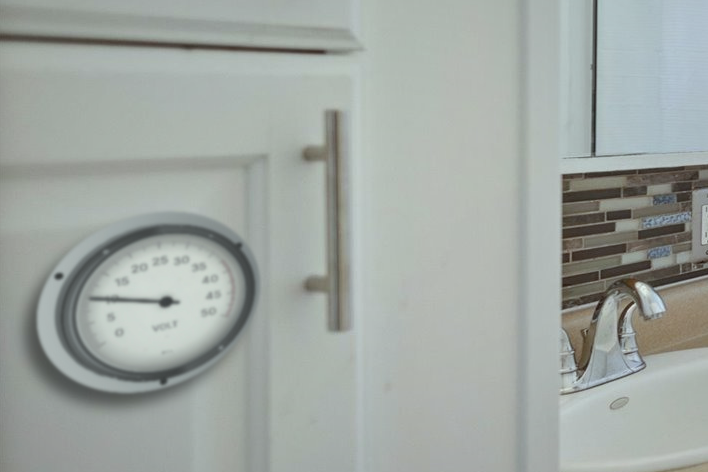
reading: value=10 unit=V
